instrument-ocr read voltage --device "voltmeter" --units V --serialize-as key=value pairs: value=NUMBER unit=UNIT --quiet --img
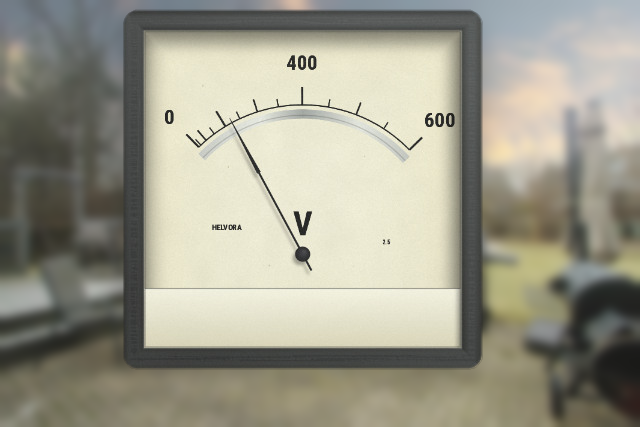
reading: value=225 unit=V
